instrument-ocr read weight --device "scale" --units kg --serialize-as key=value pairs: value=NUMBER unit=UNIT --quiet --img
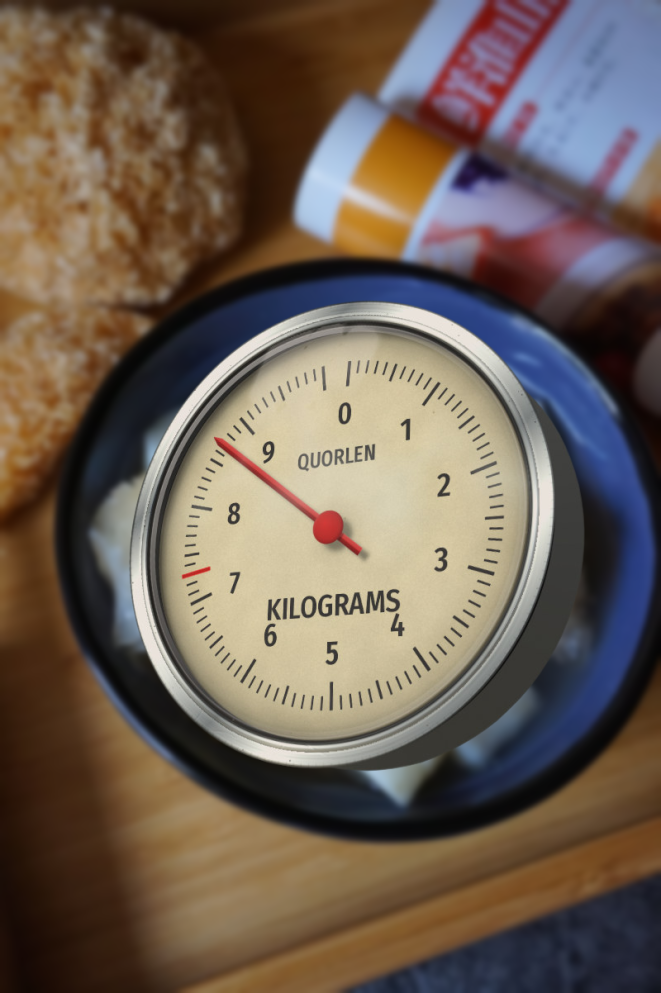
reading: value=8.7 unit=kg
